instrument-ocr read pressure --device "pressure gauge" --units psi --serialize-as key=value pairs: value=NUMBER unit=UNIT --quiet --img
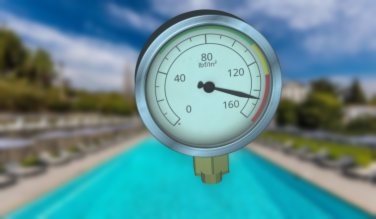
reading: value=145 unit=psi
